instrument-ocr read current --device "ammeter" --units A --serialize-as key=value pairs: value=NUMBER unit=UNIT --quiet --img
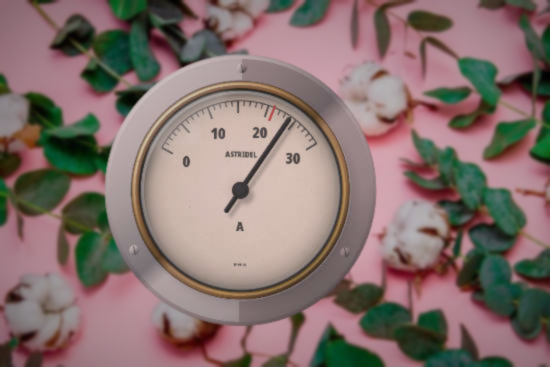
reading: value=24 unit=A
